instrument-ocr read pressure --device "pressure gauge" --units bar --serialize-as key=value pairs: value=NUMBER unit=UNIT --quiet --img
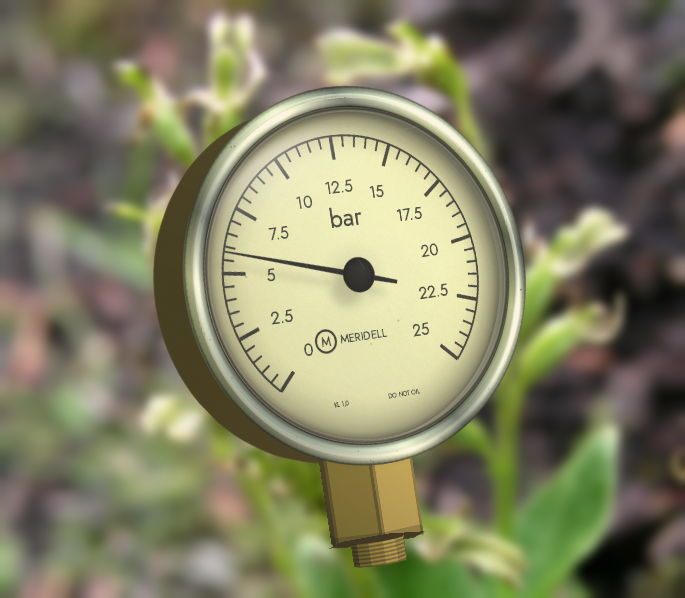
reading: value=5.75 unit=bar
